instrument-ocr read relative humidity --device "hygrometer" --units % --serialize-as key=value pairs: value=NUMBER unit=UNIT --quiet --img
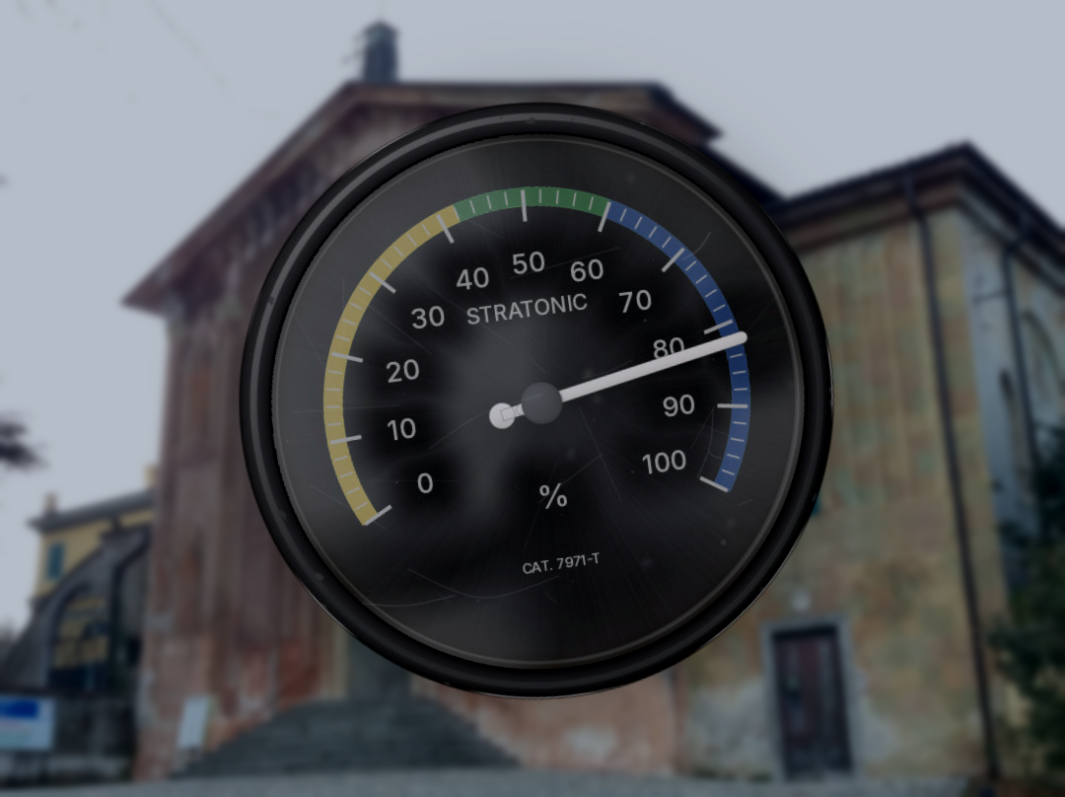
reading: value=82 unit=%
